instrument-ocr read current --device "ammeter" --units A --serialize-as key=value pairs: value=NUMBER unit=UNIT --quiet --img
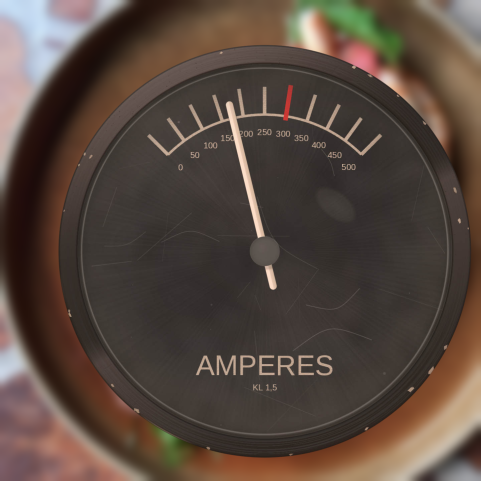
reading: value=175 unit=A
